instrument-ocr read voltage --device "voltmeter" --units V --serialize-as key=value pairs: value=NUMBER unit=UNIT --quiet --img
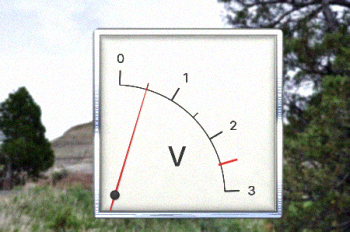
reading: value=0.5 unit=V
